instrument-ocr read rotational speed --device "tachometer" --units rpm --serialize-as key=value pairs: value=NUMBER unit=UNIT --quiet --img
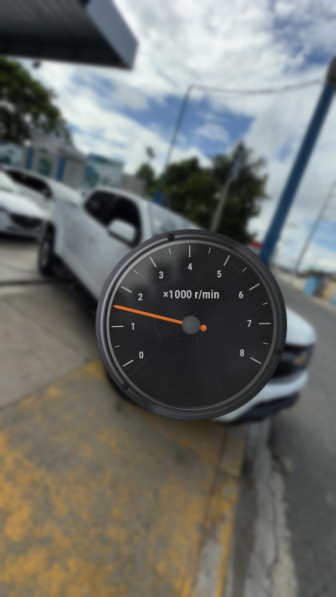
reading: value=1500 unit=rpm
